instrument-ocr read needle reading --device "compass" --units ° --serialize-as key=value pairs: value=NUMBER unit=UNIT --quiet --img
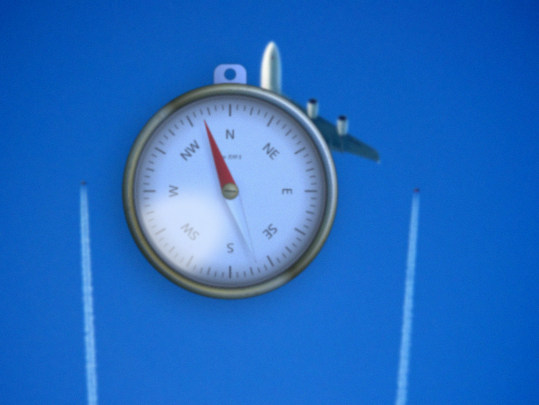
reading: value=340 unit=°
